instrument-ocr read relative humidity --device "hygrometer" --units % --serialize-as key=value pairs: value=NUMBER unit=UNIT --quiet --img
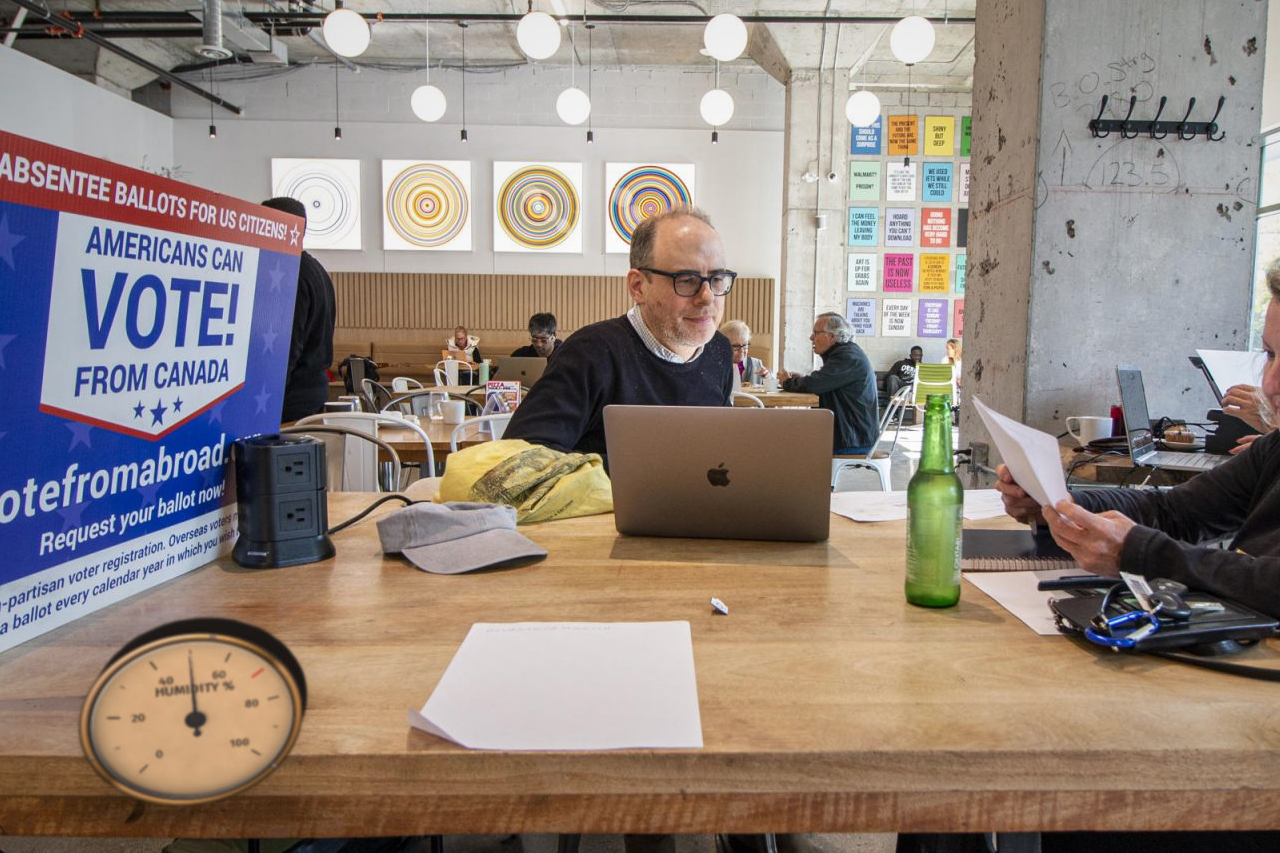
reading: value=50 unit=%
